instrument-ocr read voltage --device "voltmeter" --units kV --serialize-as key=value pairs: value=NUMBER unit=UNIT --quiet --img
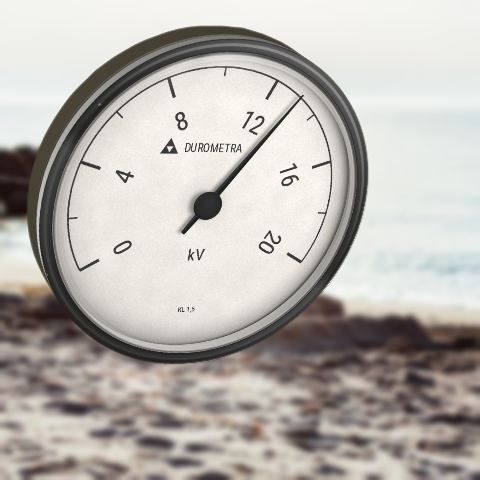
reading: value=13 unit=kV
